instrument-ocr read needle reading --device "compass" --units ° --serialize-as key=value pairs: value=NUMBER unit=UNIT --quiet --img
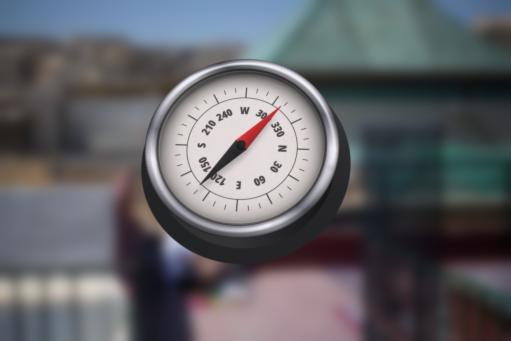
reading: value=310 unit=°
